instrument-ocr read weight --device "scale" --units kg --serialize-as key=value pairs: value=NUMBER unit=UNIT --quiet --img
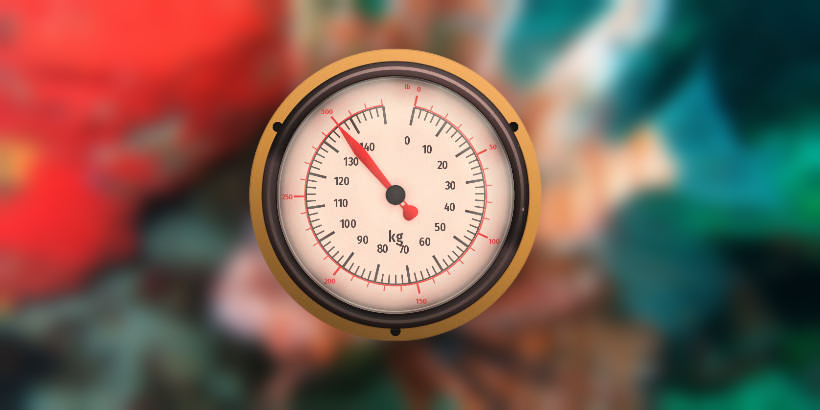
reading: value=136 unit=kg
